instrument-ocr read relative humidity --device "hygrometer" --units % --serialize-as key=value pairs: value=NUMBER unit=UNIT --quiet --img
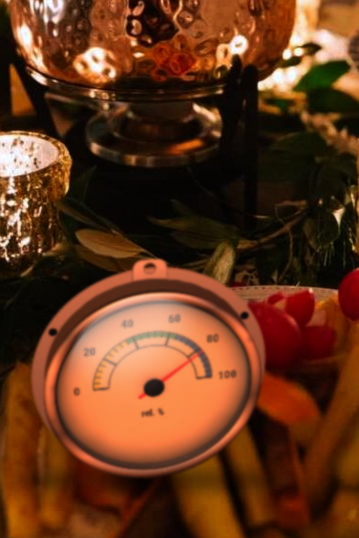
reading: value=80 unit=%
